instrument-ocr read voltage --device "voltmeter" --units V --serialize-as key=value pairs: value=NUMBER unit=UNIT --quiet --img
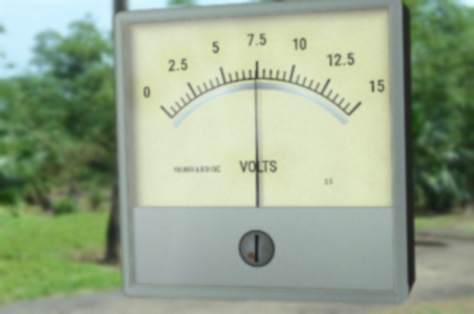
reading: value=7.5 unit=V
